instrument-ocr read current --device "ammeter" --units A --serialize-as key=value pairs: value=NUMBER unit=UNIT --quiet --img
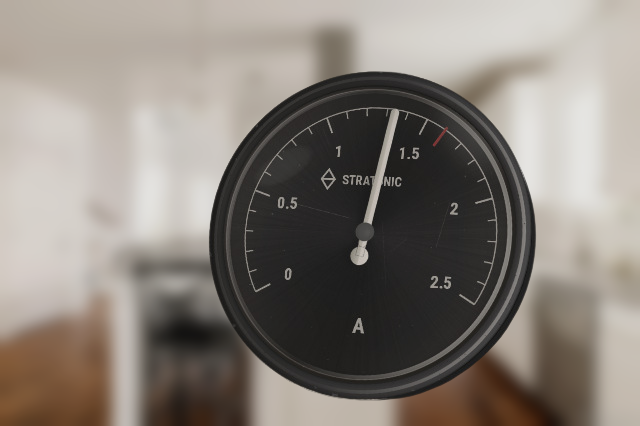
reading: value=1.35 unit=A
